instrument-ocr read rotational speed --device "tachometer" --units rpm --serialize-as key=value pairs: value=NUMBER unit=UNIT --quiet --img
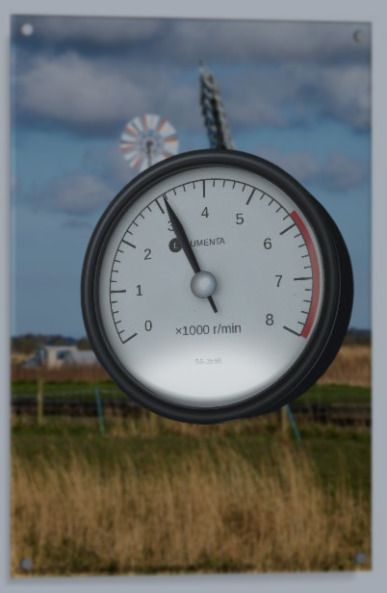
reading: value=3200 unit=rpm
